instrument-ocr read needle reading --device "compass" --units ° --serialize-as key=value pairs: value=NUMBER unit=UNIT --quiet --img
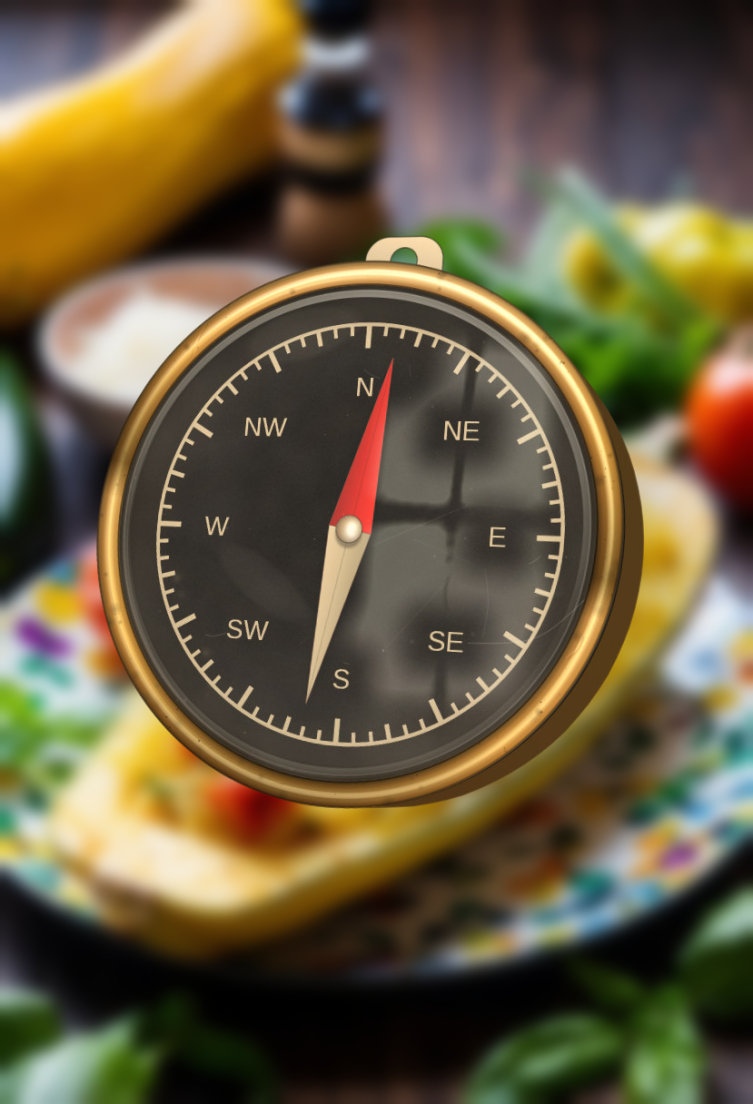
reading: value=10 unit=°
